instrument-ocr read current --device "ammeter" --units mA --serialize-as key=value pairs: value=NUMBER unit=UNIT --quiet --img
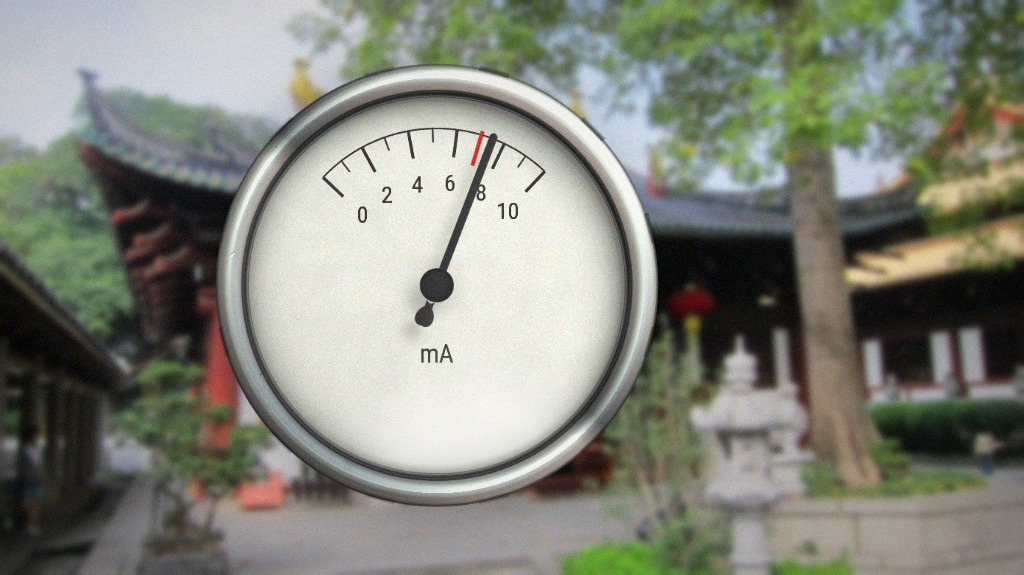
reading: value=7.5 unit=mA
